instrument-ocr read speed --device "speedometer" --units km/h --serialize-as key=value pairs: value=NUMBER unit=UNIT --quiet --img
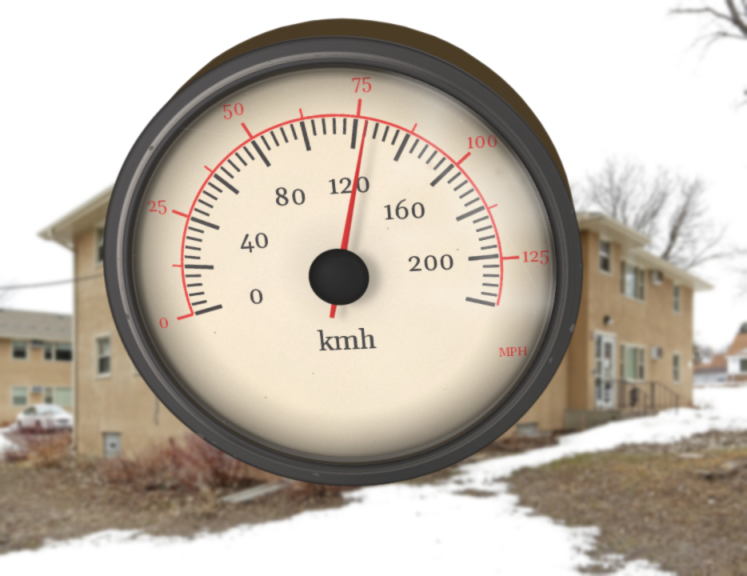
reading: value=124 unit=km/h
